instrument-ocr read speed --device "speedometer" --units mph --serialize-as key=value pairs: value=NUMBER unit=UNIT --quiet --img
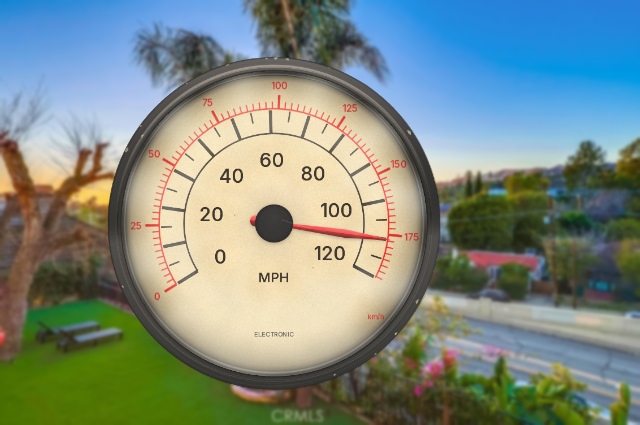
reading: value=110 unit=mph
